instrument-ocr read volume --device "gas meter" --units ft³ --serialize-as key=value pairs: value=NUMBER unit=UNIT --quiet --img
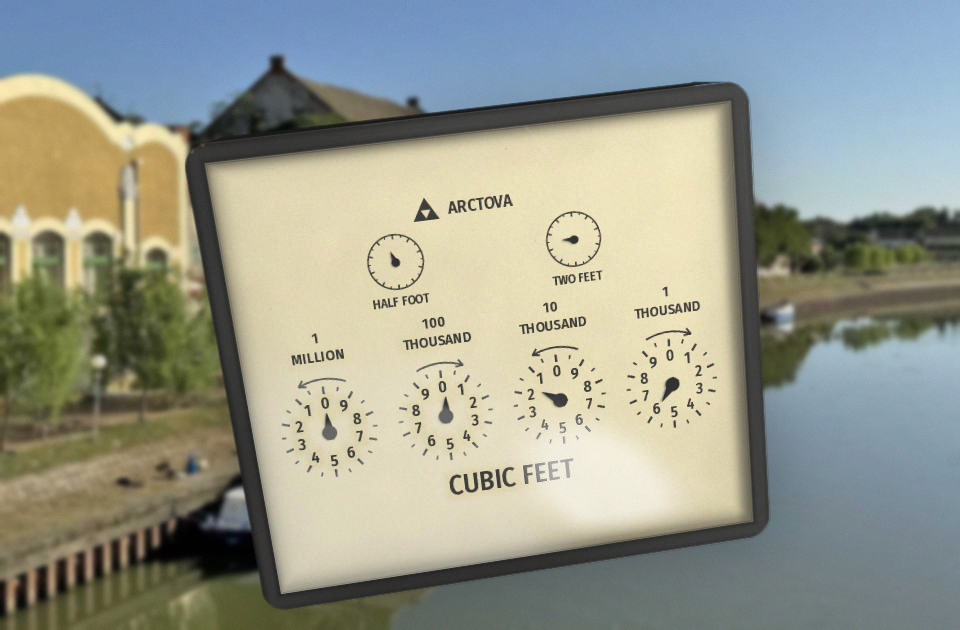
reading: value=1600 unit=ft³
